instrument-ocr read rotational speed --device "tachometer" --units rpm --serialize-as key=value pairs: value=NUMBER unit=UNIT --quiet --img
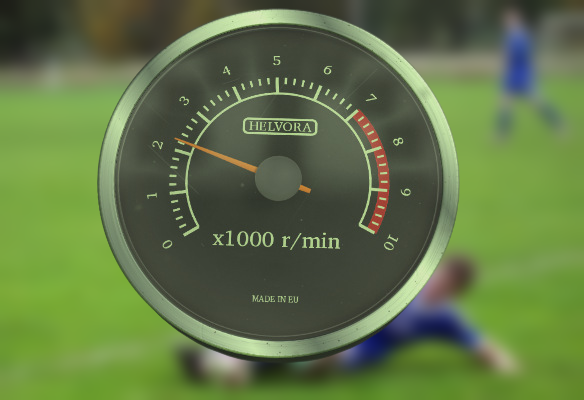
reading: value=2200 unit=rpm
